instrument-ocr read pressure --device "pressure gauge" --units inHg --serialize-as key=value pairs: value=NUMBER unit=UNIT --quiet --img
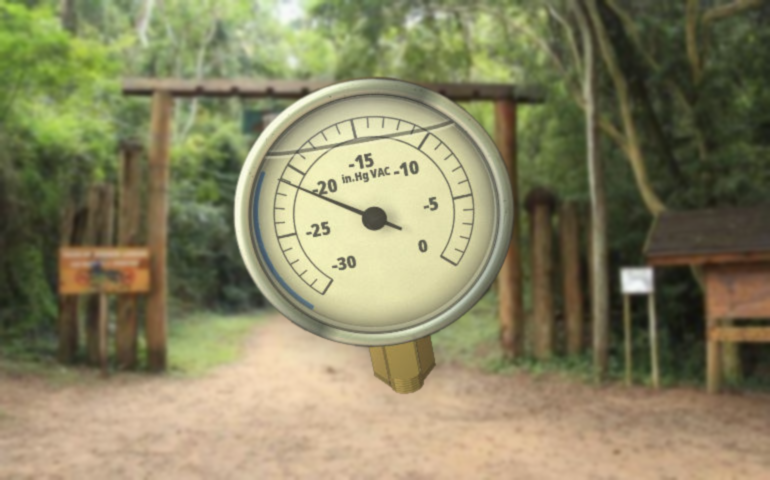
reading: value=-21 unit=inHg
